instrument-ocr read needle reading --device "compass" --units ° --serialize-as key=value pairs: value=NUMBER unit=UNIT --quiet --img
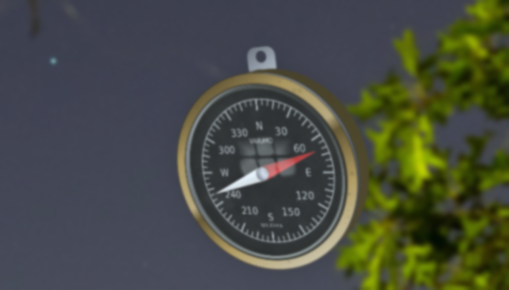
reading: value=70 unit=°
